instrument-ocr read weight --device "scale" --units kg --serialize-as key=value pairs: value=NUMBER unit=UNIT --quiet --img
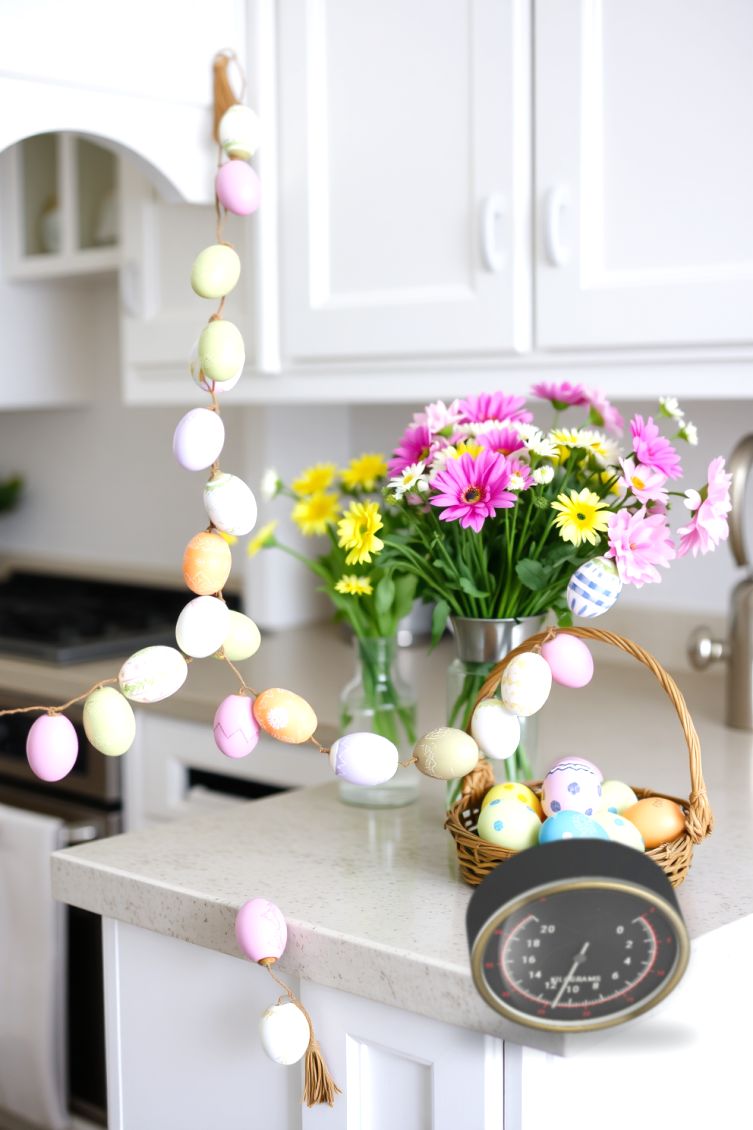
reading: value=11 unit=kg
